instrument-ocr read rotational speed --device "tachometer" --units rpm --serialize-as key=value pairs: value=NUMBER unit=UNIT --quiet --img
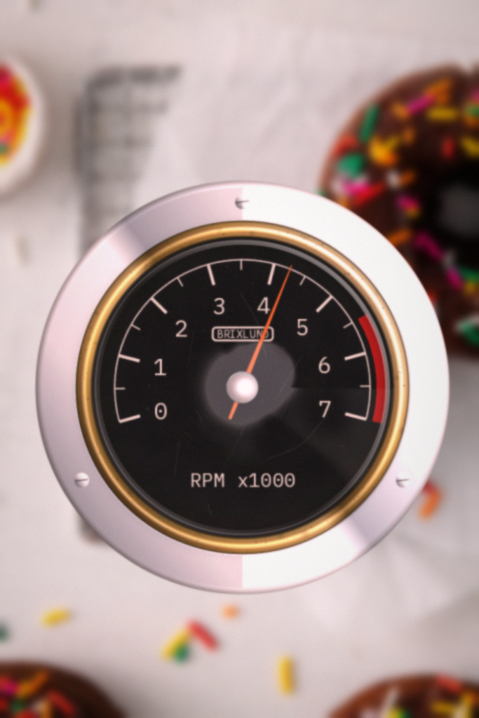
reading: value=4250 unit=rpm
